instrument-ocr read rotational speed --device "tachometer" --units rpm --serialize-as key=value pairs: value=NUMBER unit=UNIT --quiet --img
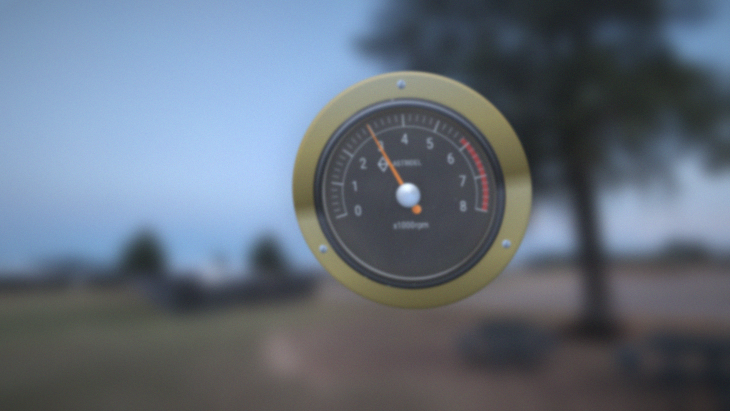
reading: value=3000 unit=rpm
